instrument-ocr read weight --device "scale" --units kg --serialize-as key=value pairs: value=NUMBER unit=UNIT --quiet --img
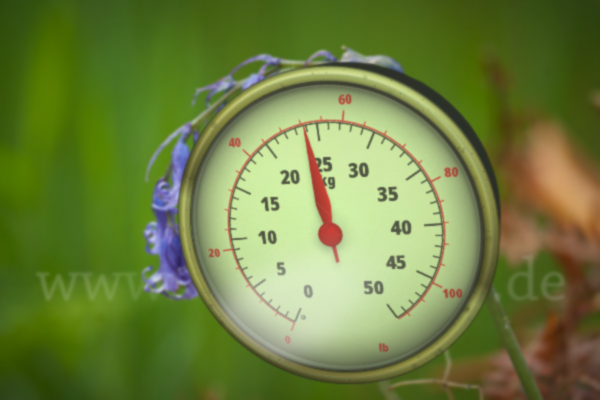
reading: value=24 unit=kg
